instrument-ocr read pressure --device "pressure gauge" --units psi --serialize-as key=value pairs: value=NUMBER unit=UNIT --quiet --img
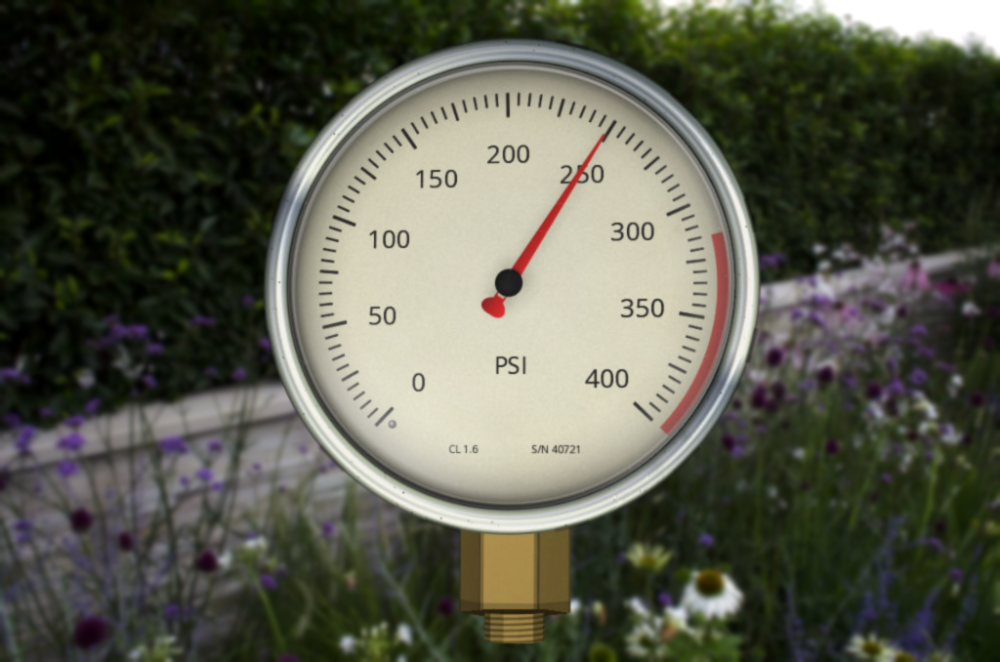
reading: value=250 unit=psi
